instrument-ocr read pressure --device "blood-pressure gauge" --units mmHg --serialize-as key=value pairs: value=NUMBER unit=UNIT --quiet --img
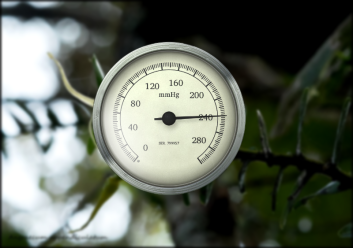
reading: value=240 unit=mmHg
